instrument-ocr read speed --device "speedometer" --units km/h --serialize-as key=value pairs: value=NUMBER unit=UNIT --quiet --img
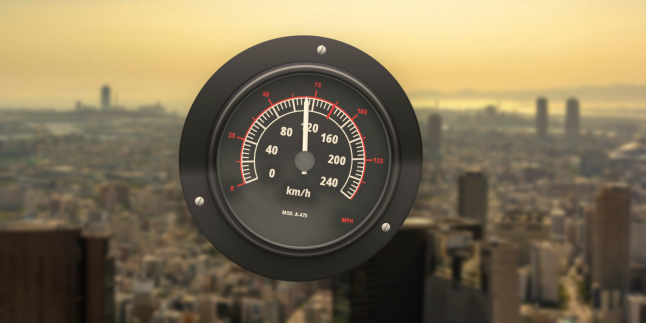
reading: value=112 unit=km/h
